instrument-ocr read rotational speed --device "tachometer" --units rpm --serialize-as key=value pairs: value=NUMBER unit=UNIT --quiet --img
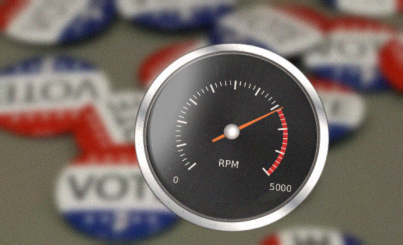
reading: value=3600 unit=rpm
